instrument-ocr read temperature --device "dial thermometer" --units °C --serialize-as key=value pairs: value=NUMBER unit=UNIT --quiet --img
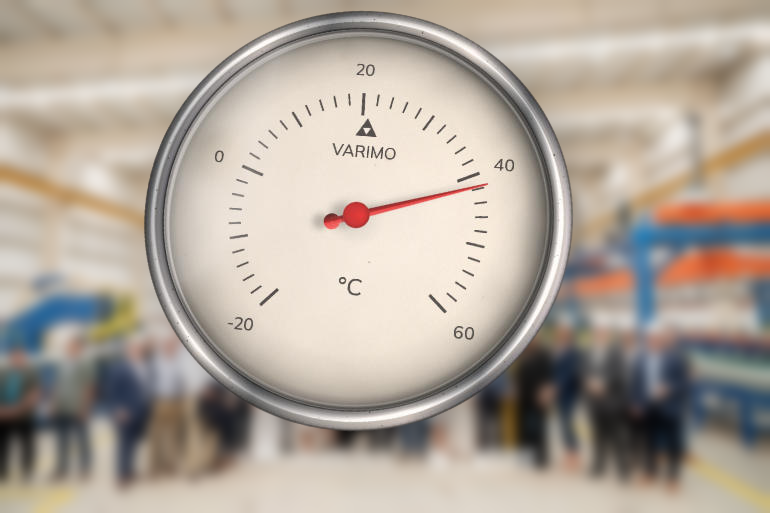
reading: value=42 unit=°C
